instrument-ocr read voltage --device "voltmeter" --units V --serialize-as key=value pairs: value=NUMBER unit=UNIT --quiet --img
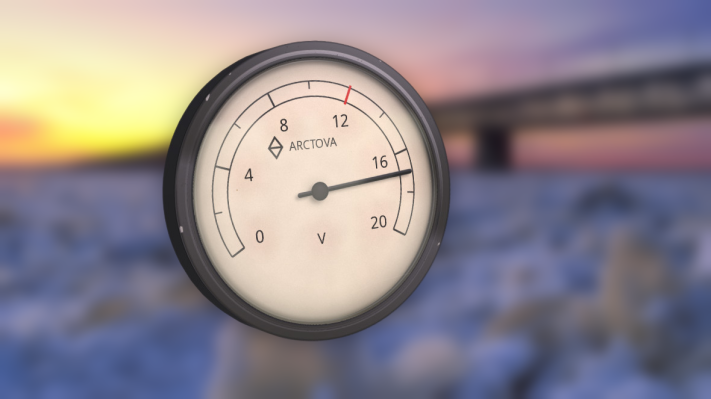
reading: value=17 unit=V
